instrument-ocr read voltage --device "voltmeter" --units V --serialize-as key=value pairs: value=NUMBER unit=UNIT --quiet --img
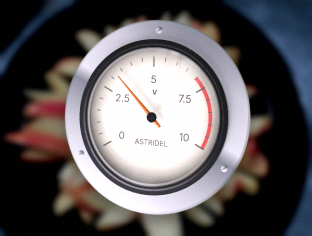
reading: value=3.25 unit=V
